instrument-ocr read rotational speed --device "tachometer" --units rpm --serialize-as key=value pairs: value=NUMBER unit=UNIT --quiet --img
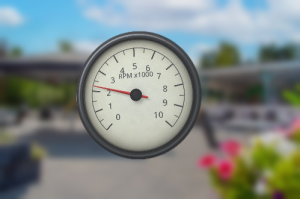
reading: value=2250 unit=rpm
